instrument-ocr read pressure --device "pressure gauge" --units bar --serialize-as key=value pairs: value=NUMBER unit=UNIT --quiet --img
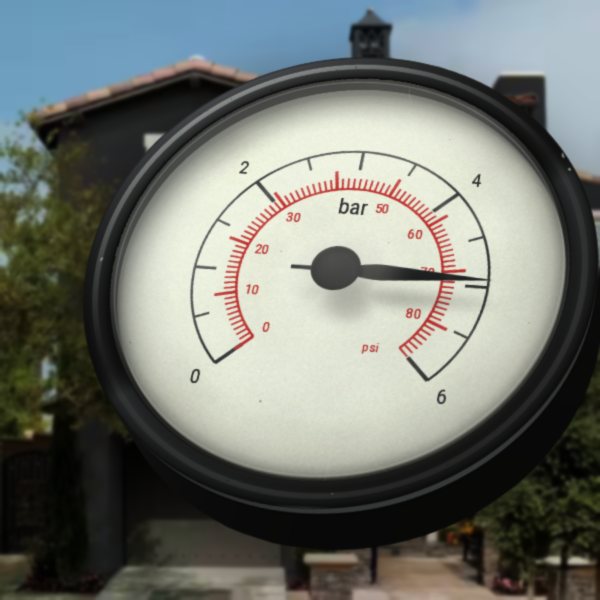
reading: value=5 unit=bar
